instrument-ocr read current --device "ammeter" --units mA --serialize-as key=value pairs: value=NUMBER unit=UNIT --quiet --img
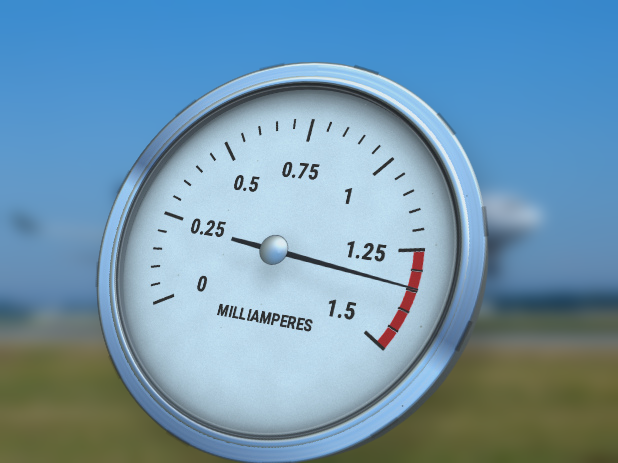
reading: value=1.35 unit=mA
